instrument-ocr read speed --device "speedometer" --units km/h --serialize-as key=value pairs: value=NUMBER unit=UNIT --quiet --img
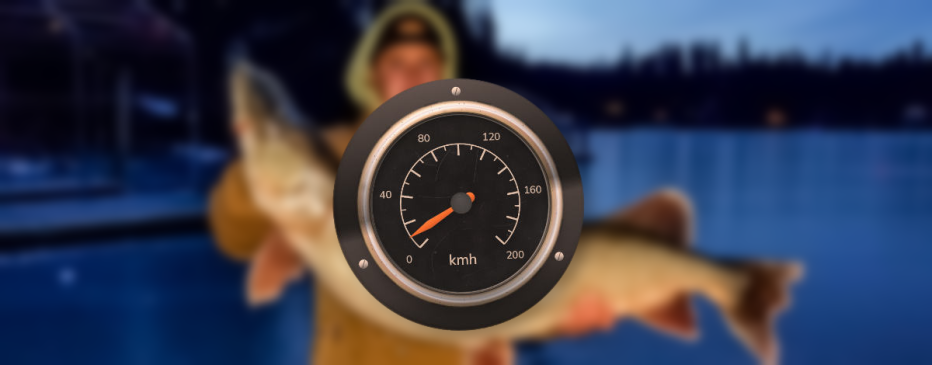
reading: value=10 unit=km/h
